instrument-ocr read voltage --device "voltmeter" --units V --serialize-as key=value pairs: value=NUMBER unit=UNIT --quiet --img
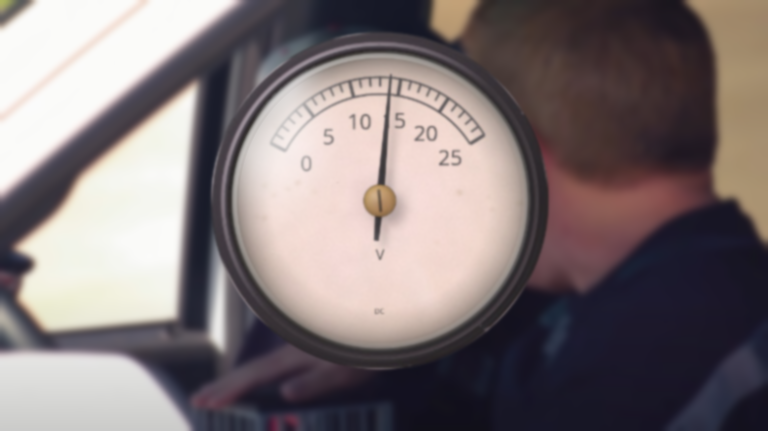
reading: value=14 unit=V
